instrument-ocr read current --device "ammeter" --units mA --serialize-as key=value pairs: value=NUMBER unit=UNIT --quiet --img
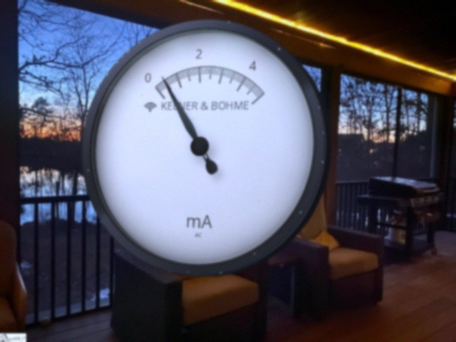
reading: value=0.5 unit=mA
